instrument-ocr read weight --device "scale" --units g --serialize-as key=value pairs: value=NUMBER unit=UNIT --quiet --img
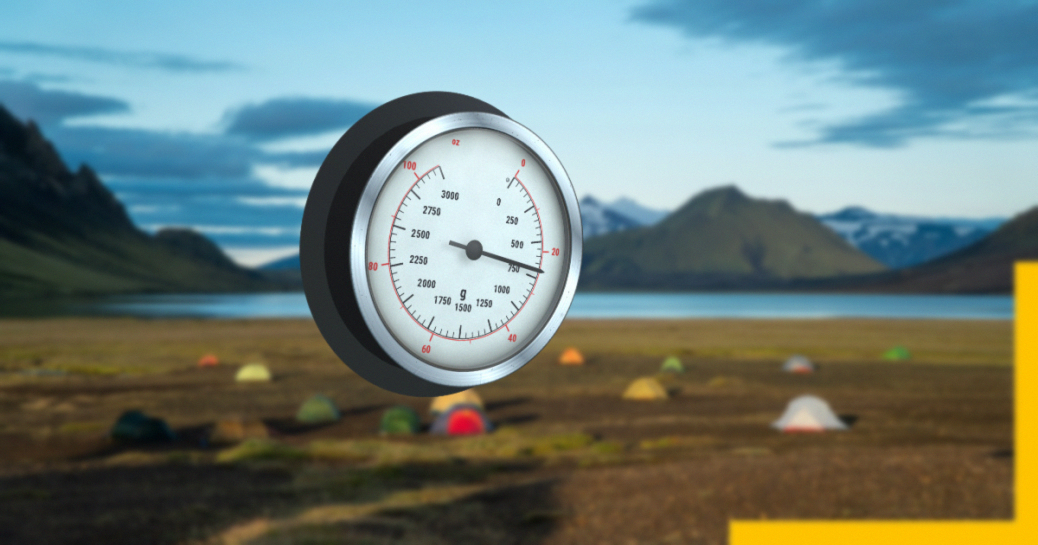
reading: value=700 unit=g
